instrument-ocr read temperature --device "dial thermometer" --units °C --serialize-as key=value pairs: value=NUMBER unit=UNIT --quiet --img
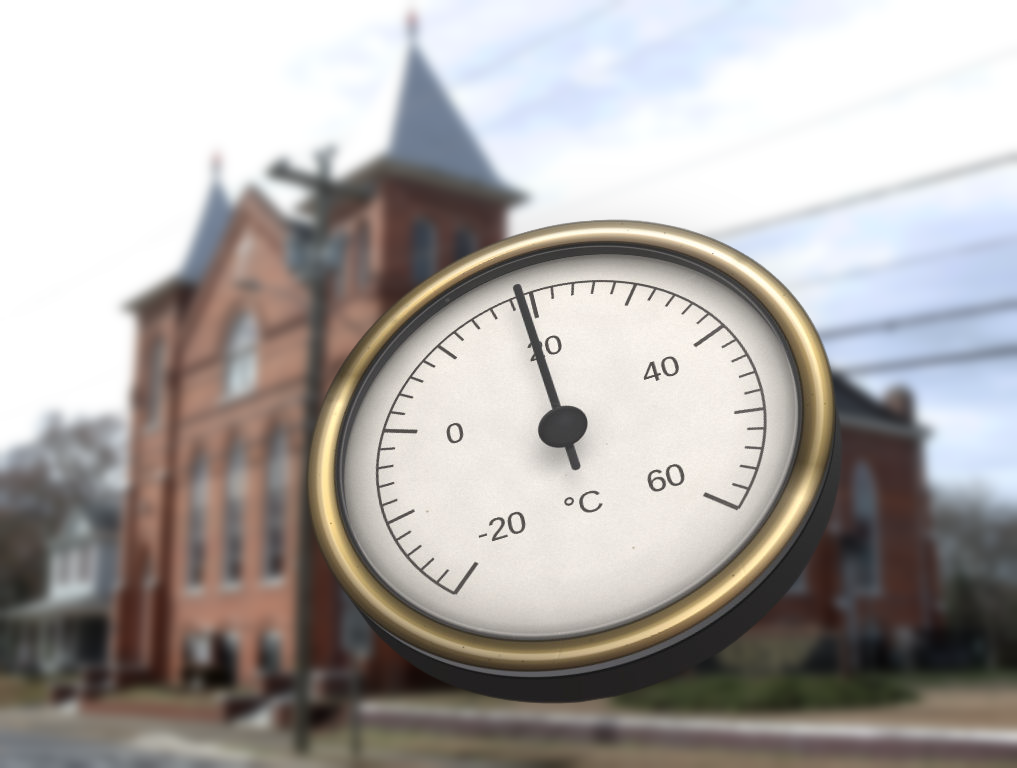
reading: value=19 unit=°C
